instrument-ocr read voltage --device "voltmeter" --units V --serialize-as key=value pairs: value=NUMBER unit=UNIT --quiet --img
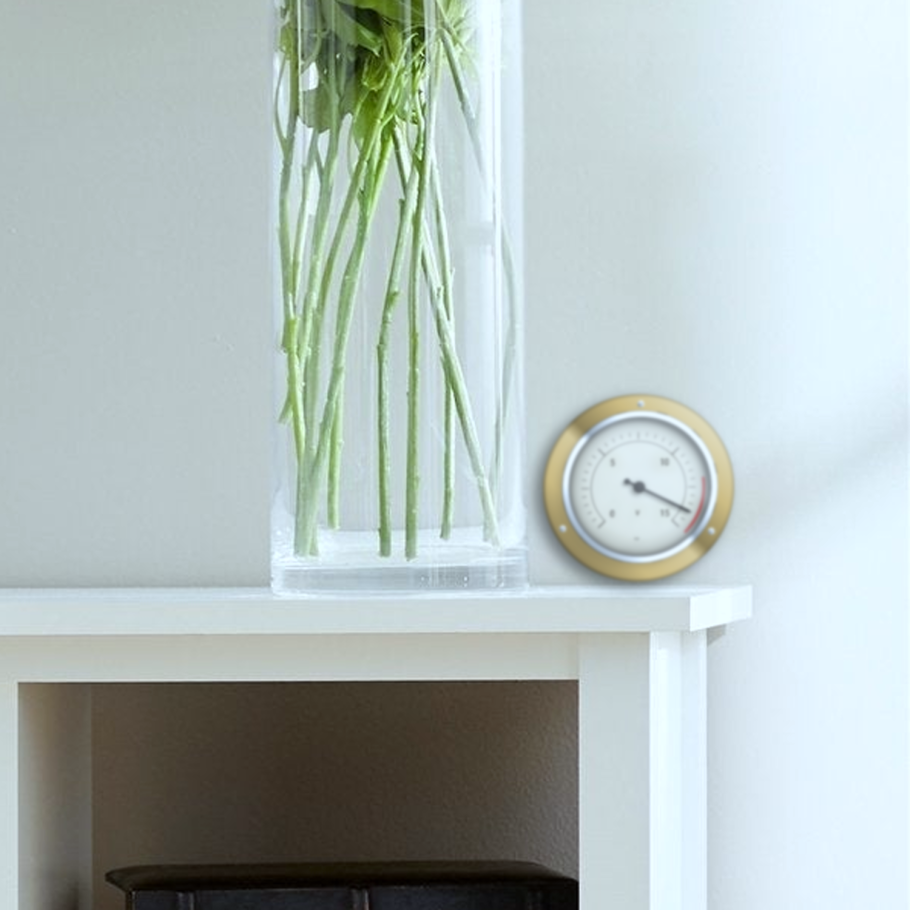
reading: value=14 unit=V
